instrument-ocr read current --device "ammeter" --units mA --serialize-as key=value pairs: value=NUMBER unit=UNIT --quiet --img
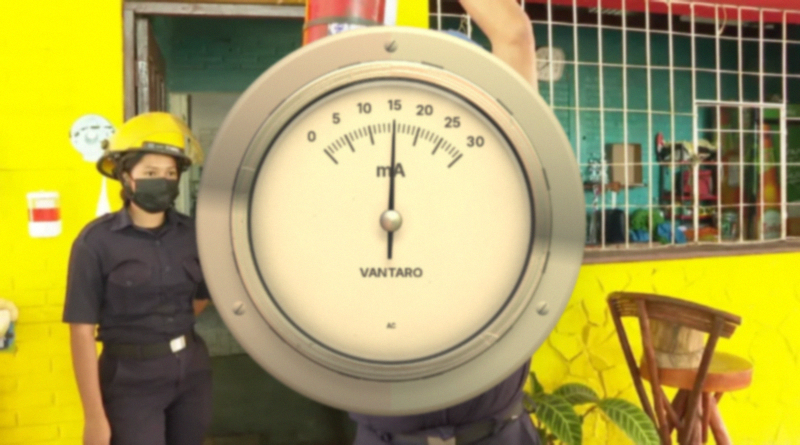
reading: value=15 unit=mA
